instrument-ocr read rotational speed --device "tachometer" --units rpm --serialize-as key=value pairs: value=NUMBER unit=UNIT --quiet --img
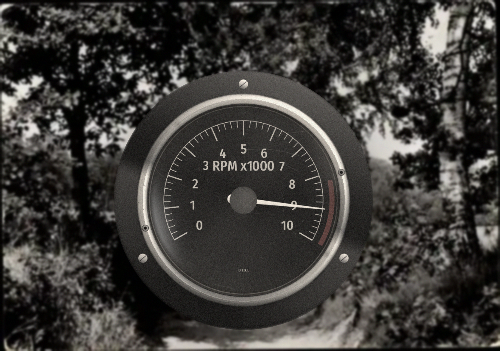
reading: value=9000 unit=rpm
